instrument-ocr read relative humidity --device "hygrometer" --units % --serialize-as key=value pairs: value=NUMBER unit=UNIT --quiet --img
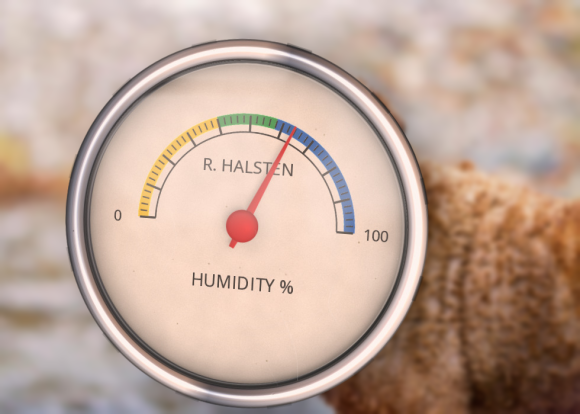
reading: value=64 unit=%
